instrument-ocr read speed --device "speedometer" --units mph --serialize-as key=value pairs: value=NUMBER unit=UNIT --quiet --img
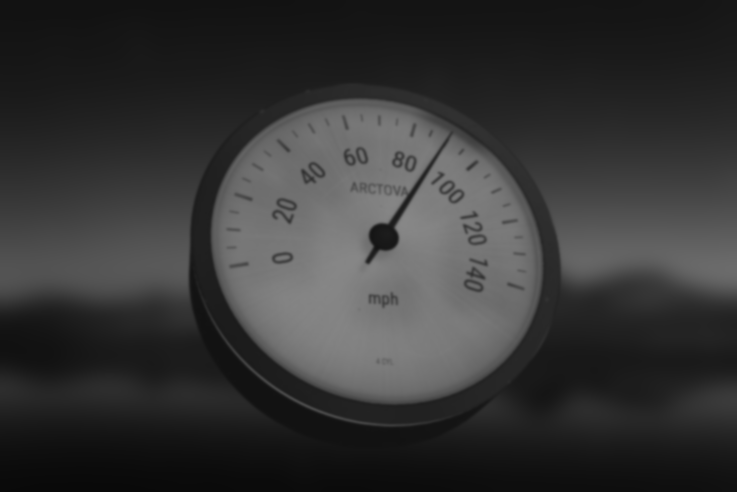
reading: value=90 unit=mph
